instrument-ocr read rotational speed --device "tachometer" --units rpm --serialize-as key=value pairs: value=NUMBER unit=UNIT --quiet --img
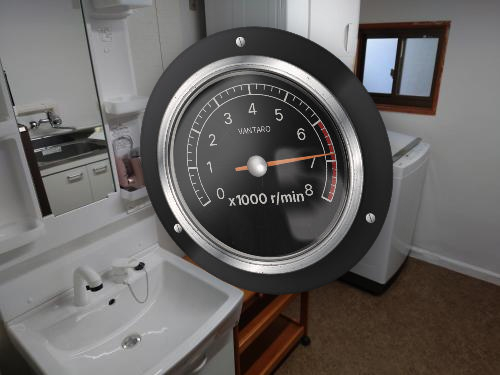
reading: value=6800 unit=rpm
